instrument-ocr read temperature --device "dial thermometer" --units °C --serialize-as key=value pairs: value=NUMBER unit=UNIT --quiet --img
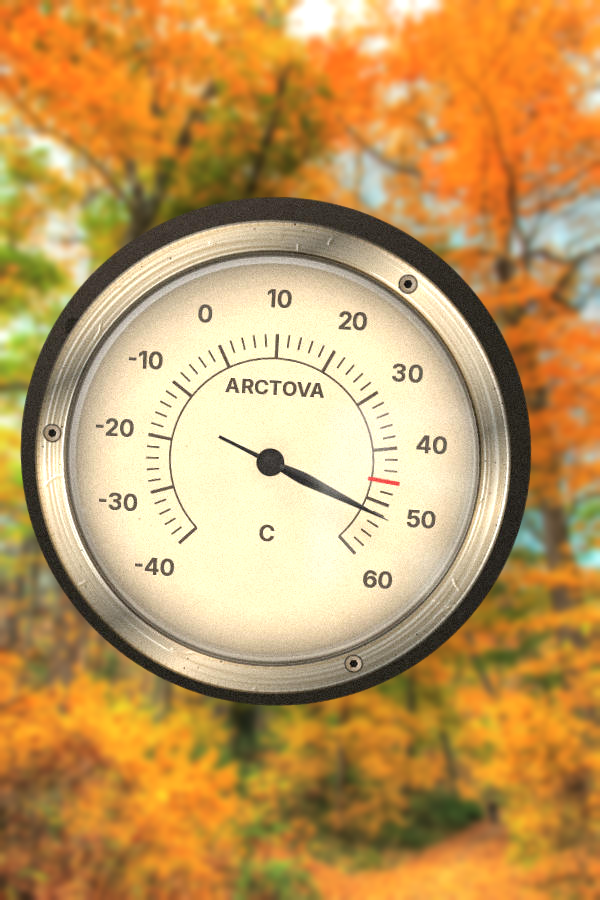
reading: value=52 unit=°C
